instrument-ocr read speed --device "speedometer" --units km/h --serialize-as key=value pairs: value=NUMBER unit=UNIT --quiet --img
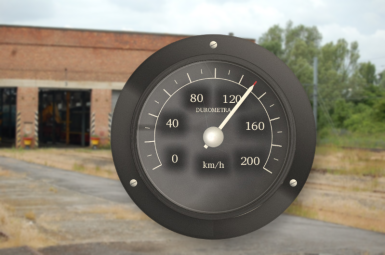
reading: value=130 unit=km/h
